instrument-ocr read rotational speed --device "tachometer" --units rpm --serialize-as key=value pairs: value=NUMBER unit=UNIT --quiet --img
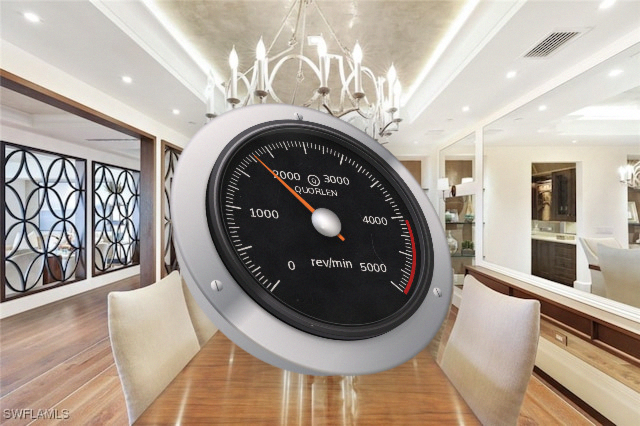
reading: value=1750 unit=rpm
